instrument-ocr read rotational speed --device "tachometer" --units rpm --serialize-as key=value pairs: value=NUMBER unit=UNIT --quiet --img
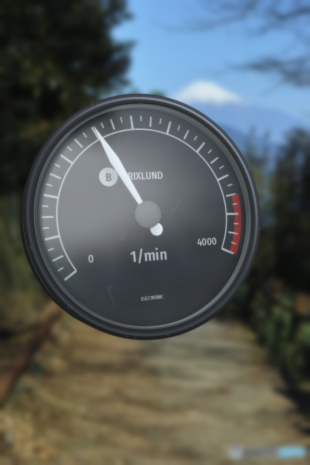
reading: value=1600 unit=rpm
